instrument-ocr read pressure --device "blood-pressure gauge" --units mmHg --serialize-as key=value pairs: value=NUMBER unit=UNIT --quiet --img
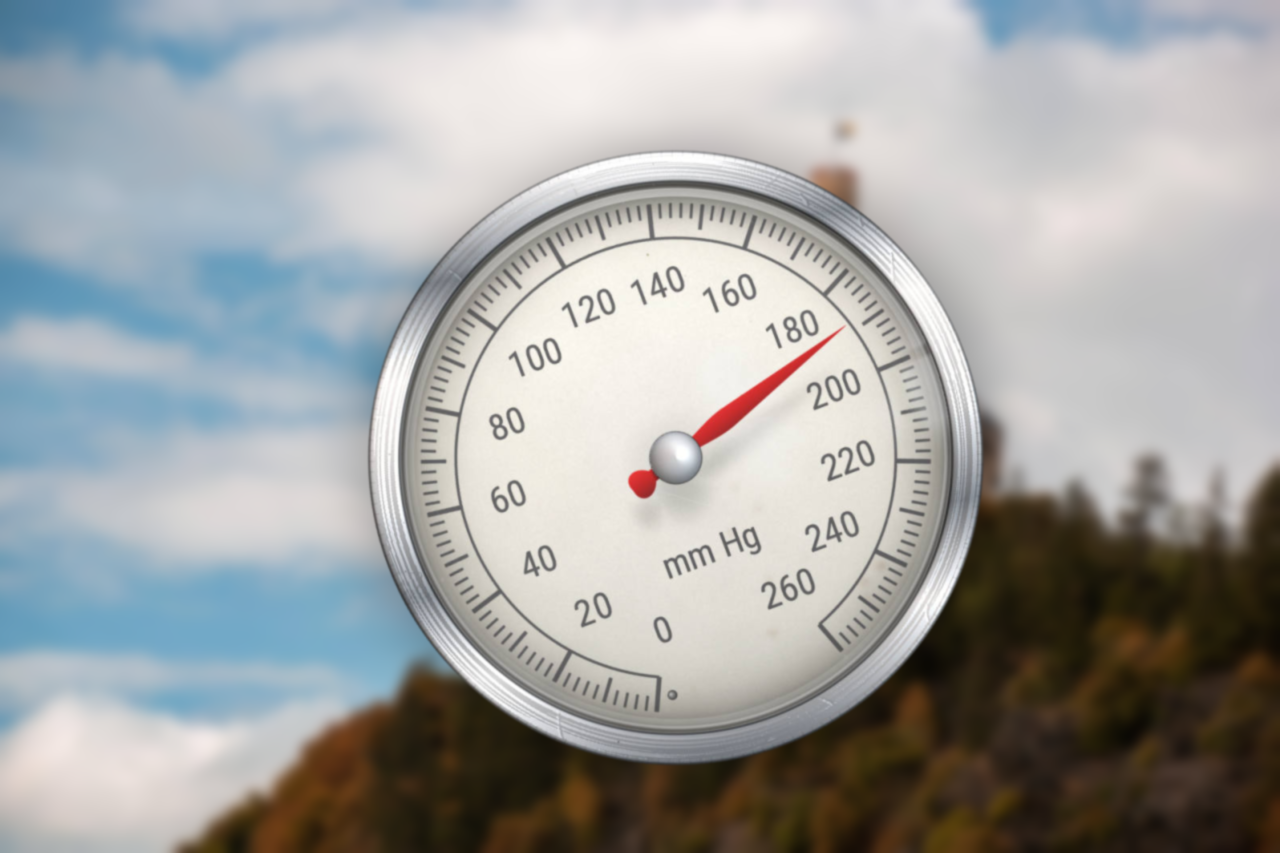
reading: value=188 unit=mmHg
